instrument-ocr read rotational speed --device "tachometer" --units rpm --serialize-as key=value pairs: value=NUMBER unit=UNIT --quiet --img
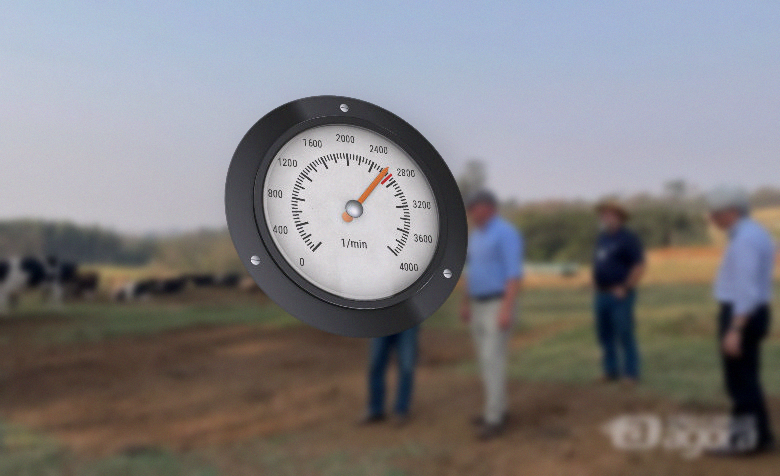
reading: value=2600 unit=rpm
